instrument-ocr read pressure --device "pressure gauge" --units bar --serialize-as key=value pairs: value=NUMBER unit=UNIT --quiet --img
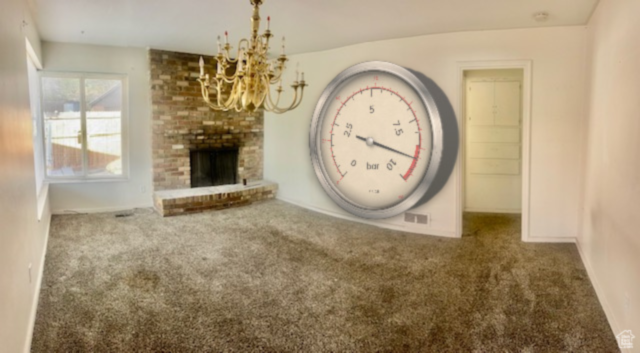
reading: value=9 unit=bar
